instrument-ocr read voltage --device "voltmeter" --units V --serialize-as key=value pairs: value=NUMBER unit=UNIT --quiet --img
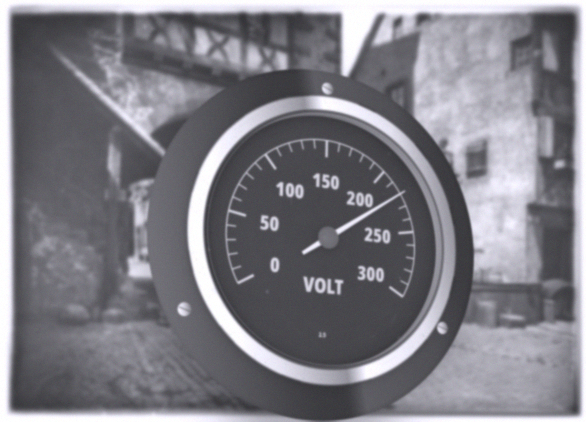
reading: value=220 unit=V
